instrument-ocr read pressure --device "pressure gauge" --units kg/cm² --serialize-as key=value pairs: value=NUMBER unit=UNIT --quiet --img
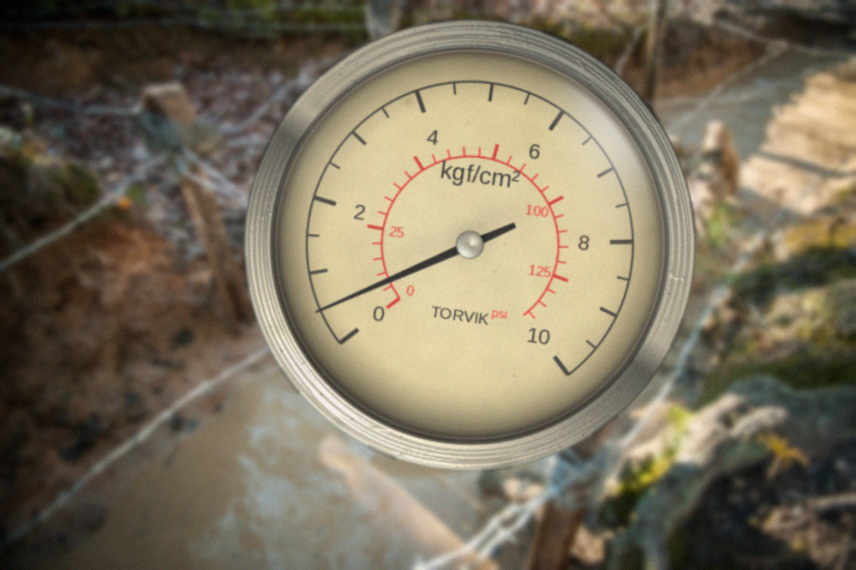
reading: value=0.5 unit=kg/cm²
